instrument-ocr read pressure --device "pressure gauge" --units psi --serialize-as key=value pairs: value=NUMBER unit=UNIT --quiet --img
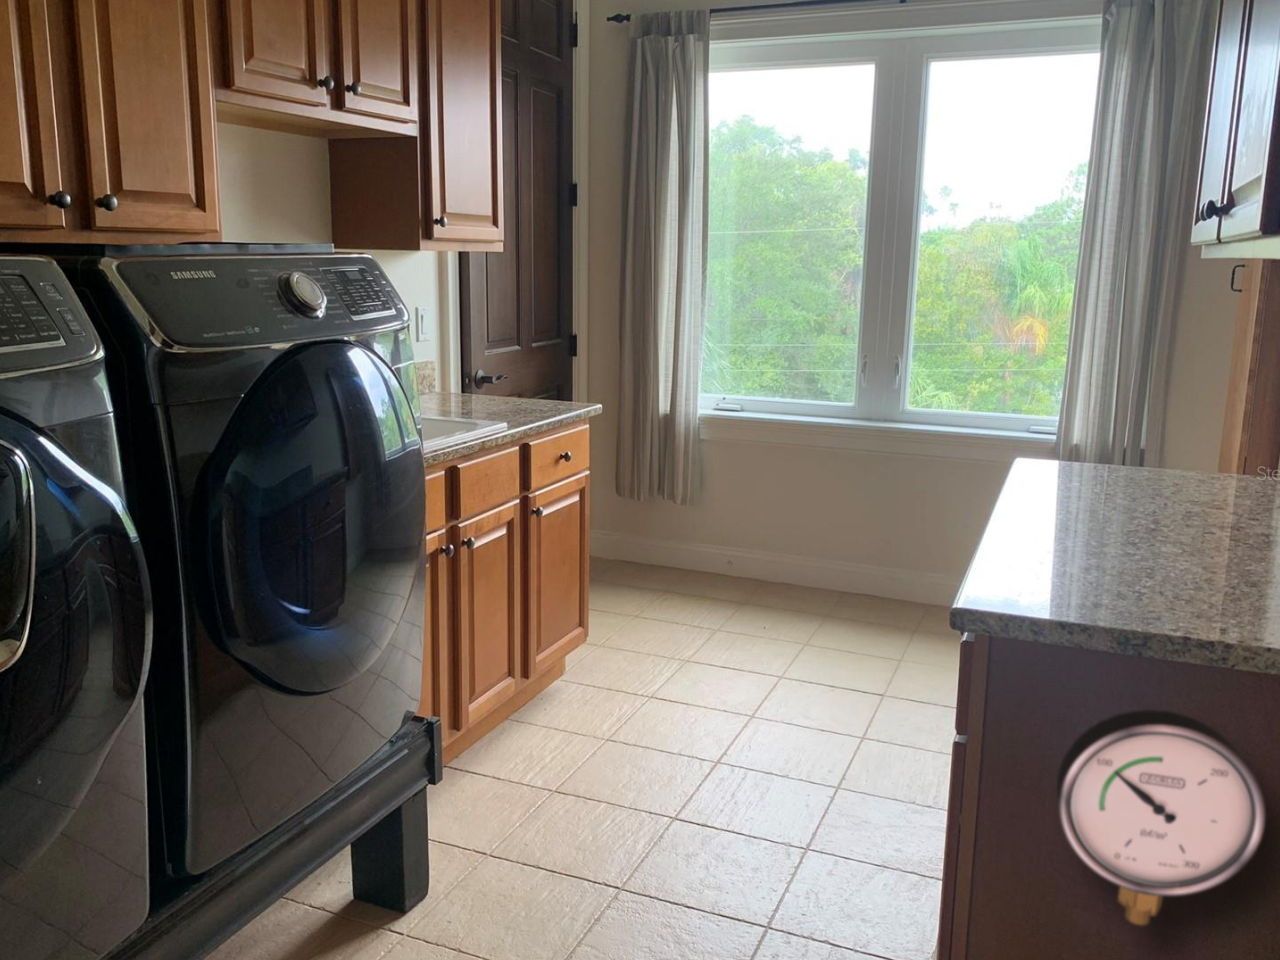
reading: value=100 unit=psi
